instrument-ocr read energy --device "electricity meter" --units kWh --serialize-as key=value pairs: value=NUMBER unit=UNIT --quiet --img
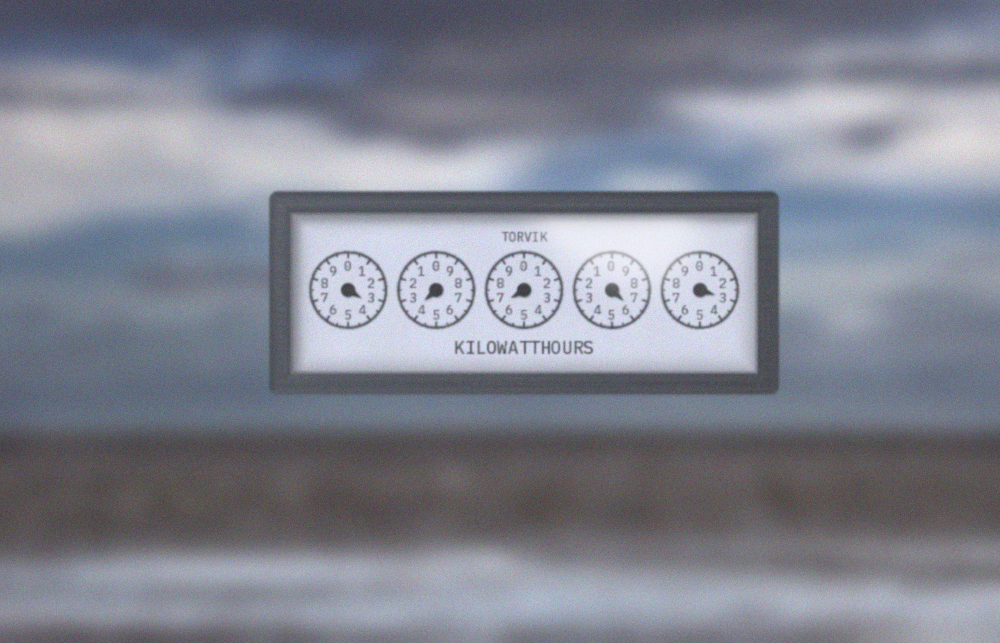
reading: value=33663 unit=kWh
